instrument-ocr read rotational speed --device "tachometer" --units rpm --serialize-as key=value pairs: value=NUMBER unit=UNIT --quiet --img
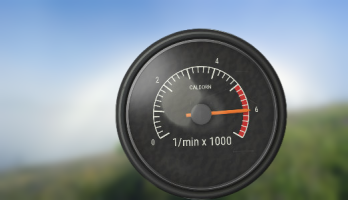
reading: value=6000 unit=rpm
